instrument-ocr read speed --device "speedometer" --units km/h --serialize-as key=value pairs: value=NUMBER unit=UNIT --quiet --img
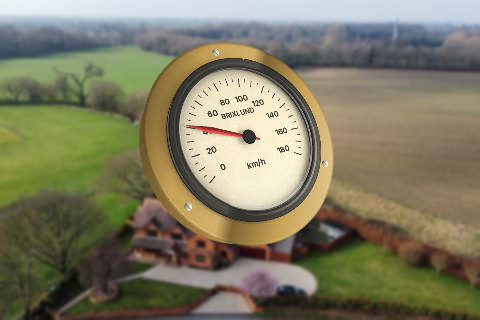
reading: value=40 unit=km/h
